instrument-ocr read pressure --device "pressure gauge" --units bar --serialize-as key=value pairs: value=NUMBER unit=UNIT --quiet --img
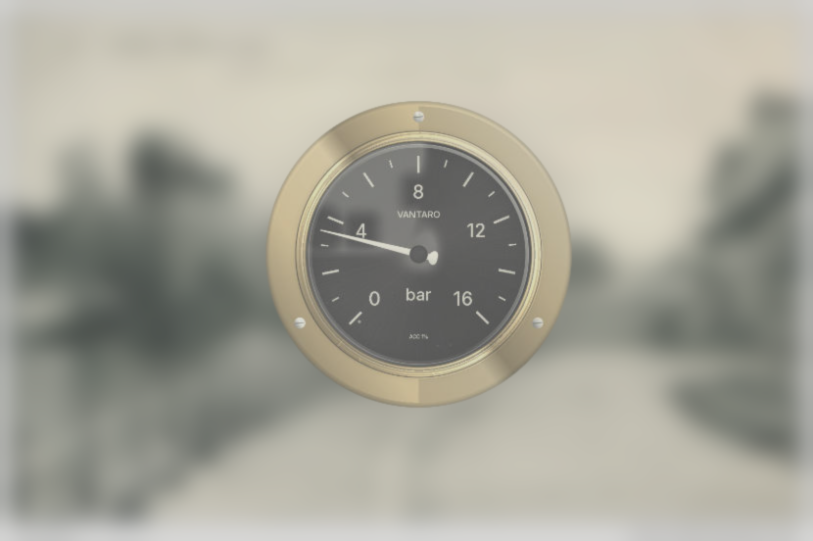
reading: value=3.5 unit=bar
